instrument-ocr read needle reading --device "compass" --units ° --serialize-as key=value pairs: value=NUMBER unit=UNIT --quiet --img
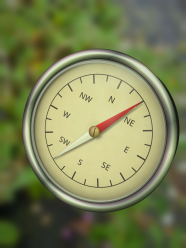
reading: value=30 unit=°
